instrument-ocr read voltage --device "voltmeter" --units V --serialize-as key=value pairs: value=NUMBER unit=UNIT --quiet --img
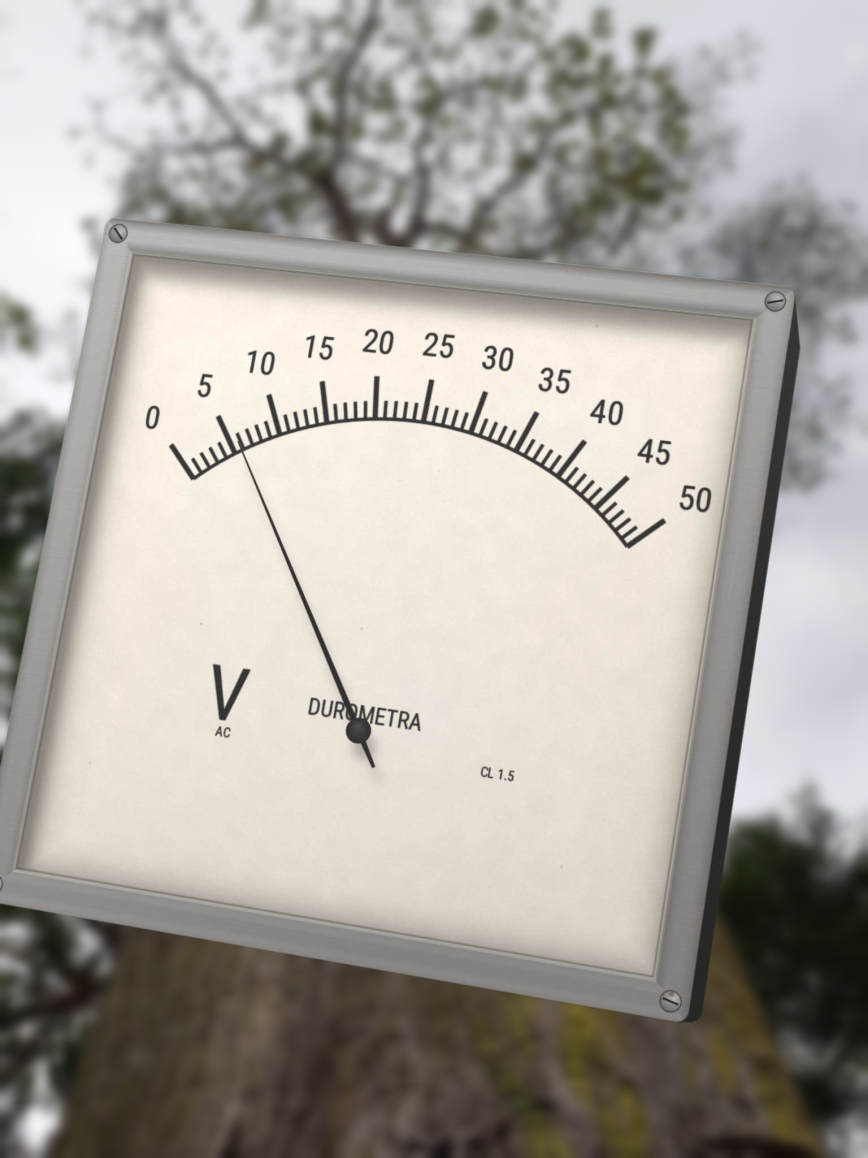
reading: value=6 unit=V
